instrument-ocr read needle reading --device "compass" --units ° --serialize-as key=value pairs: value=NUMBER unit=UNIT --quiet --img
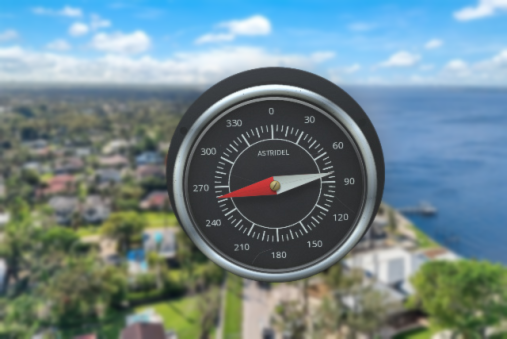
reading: value=260 unit=°
